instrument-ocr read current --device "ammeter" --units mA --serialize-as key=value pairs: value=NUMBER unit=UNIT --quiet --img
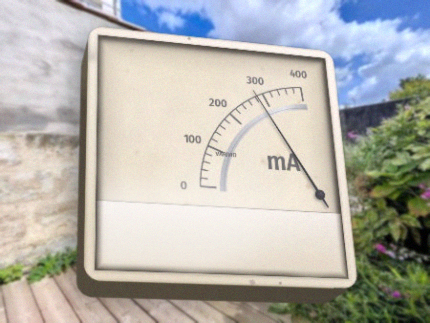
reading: value=280 unit=mA
